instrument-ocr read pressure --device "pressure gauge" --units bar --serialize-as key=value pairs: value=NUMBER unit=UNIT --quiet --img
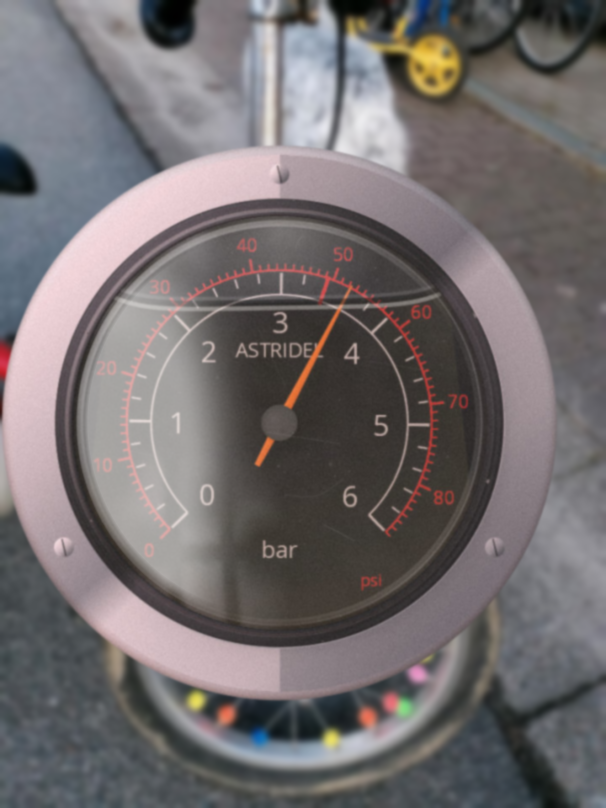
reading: value=3.6 unit=bar
